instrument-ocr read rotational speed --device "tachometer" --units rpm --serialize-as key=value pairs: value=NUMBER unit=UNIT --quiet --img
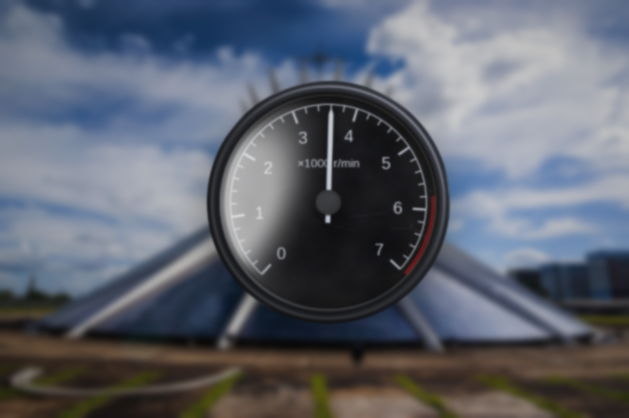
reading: value=3600 unit=rpm
